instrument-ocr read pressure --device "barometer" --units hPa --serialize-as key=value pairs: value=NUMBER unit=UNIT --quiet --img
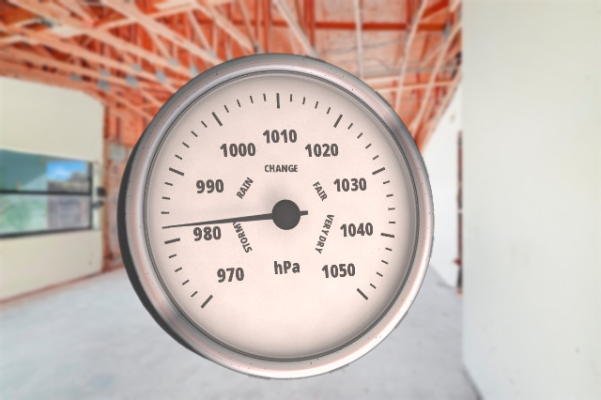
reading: value=982 unit=hPa
